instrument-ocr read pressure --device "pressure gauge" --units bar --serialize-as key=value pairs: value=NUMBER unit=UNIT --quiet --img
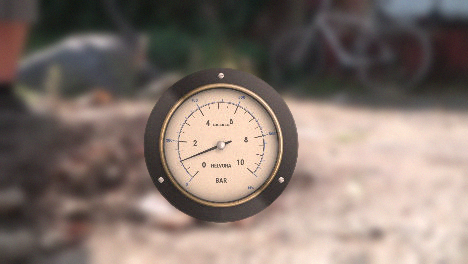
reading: value=1 unit=bar
